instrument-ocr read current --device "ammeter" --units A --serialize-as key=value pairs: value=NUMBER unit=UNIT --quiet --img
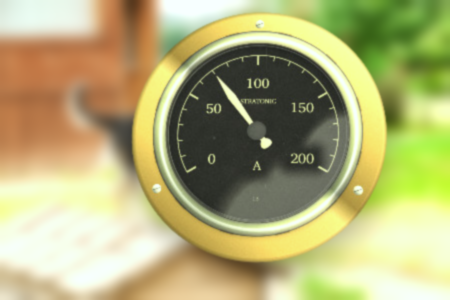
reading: value=70 unit=A
